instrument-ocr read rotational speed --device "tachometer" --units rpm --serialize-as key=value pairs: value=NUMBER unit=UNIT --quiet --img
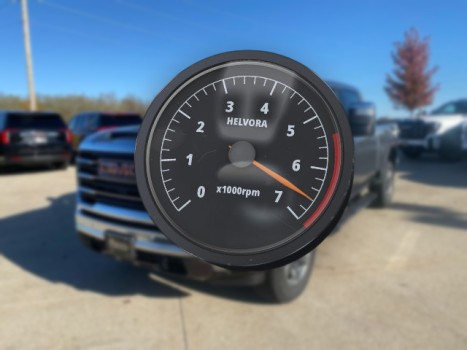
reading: value=6600 unit=rpm
